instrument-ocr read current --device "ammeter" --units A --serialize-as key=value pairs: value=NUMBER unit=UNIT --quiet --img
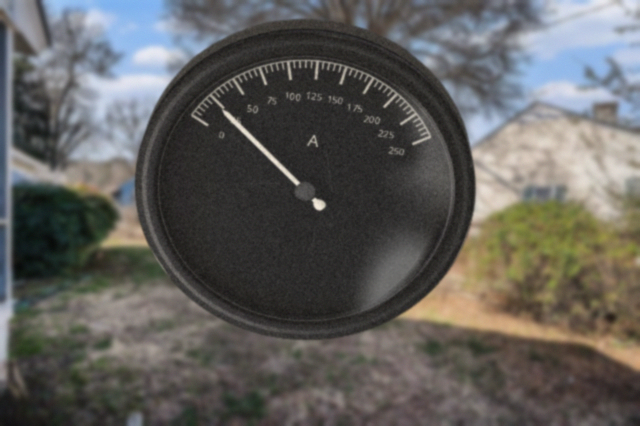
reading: value=25 unit=A
